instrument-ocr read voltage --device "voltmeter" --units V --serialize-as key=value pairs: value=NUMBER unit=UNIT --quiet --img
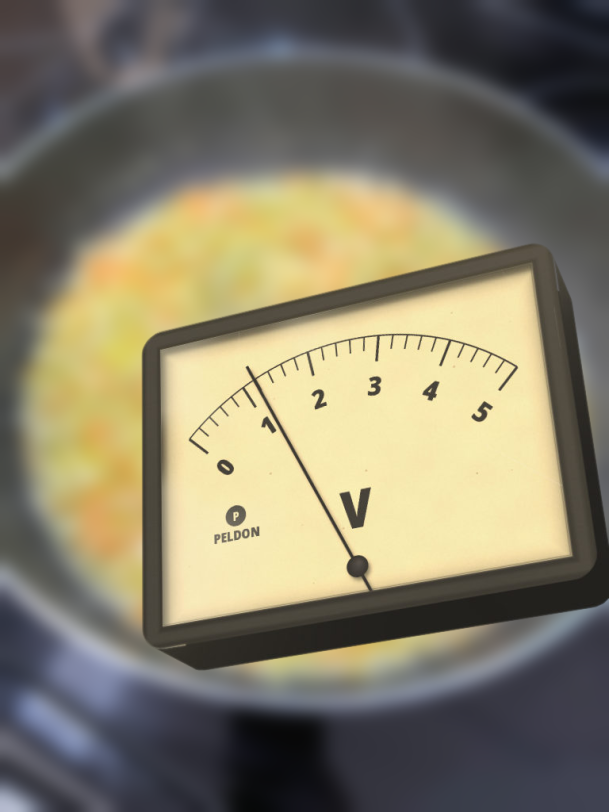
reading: value=1.2 unit=V
